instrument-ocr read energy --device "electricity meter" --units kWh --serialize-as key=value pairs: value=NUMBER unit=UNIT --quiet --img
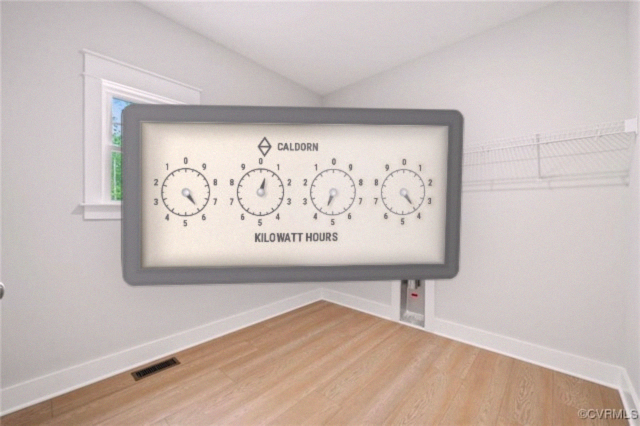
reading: value=6044 unit=kWh
